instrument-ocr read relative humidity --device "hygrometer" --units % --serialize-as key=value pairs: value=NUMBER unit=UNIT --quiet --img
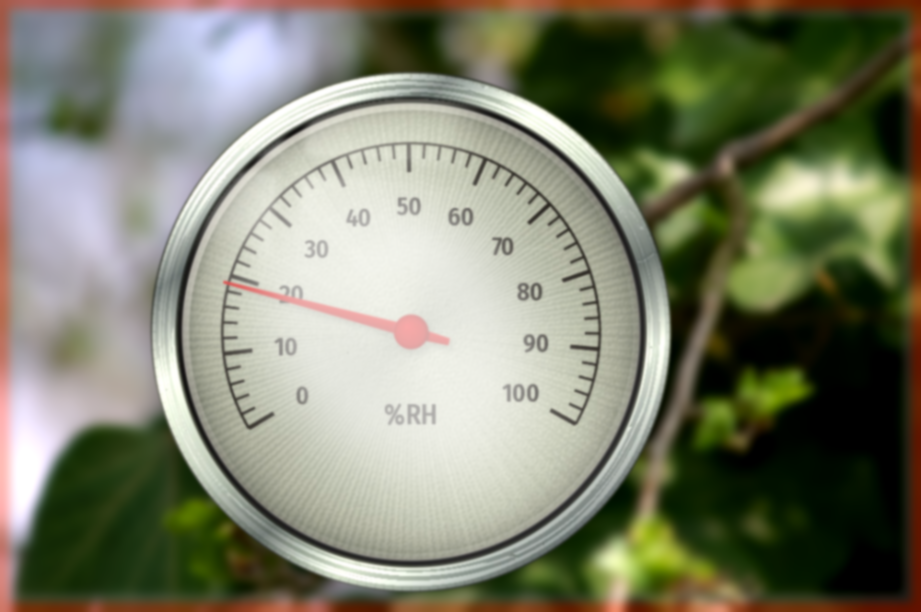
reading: value=19 unit=%
